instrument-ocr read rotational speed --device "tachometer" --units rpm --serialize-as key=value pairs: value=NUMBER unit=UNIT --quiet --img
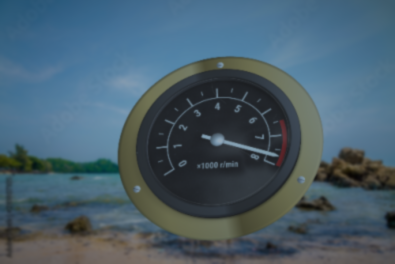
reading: value=7750 unit=rpm
